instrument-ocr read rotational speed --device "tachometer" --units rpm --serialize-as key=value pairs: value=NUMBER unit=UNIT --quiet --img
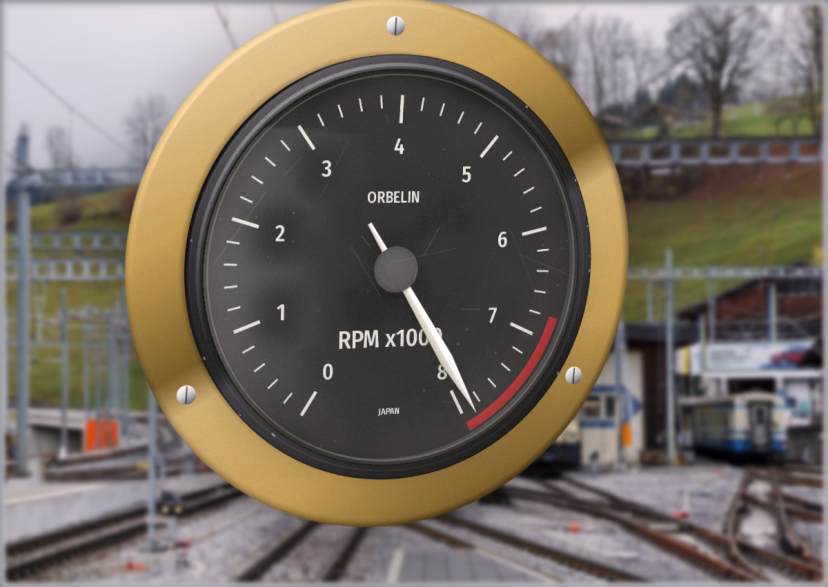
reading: value=7900 unit=rpm
